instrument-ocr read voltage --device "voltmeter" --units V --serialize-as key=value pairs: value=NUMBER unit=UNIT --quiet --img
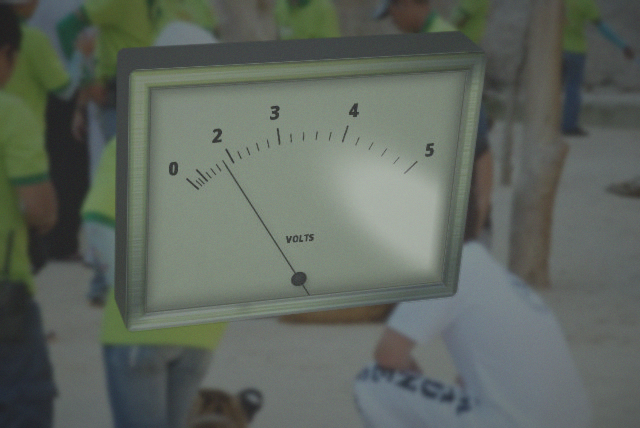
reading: value=1.8 unit=V
